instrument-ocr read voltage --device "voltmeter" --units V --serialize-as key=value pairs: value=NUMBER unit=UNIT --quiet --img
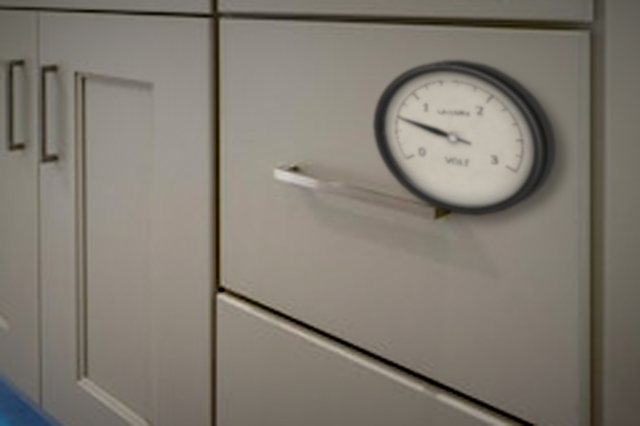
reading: value=0.6 unit=V
